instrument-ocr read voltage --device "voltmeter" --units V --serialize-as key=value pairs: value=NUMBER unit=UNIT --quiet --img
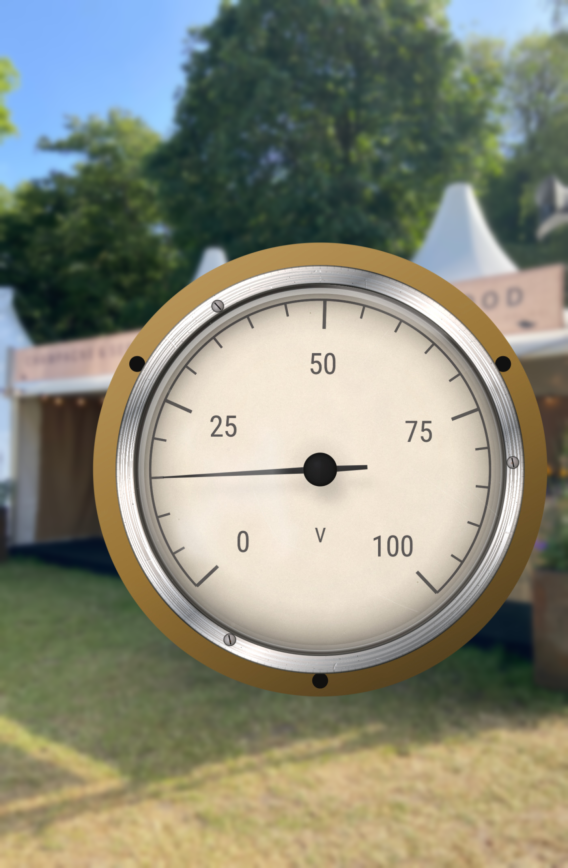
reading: value=15 unit=V
